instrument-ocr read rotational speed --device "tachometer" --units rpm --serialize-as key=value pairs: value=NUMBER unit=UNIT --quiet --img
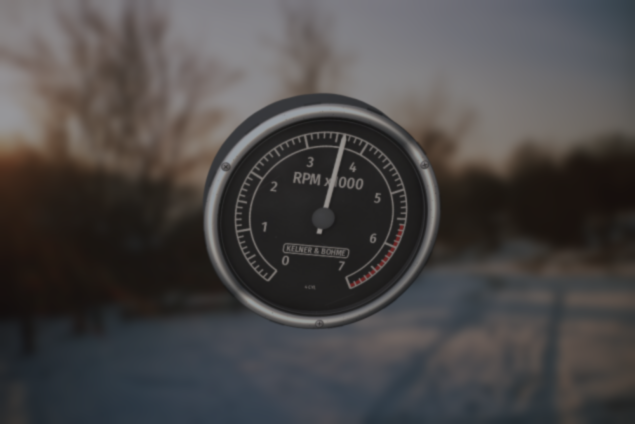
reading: value=3600 unit=rpm
